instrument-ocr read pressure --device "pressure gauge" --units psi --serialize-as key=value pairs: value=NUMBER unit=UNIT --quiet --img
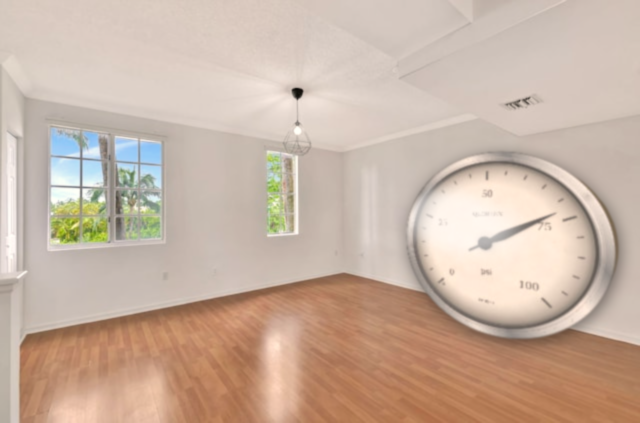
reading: value=72.5 unit=psi
